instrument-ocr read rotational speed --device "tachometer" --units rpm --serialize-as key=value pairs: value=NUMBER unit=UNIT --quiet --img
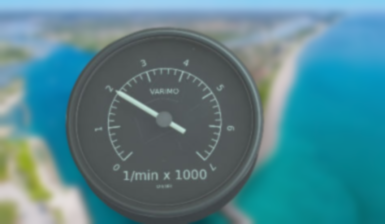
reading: value=2000 unit=rpm
